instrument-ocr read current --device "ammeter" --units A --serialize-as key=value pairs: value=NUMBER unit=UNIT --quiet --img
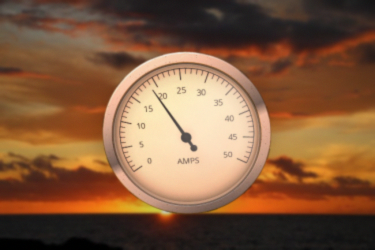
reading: value=19 unit=A
